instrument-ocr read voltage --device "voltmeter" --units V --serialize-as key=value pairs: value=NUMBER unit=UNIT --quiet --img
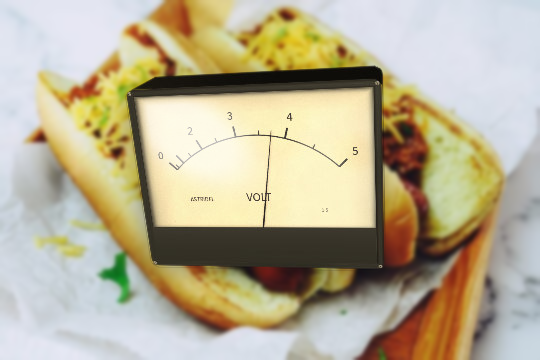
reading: value=3.75 unit=V
